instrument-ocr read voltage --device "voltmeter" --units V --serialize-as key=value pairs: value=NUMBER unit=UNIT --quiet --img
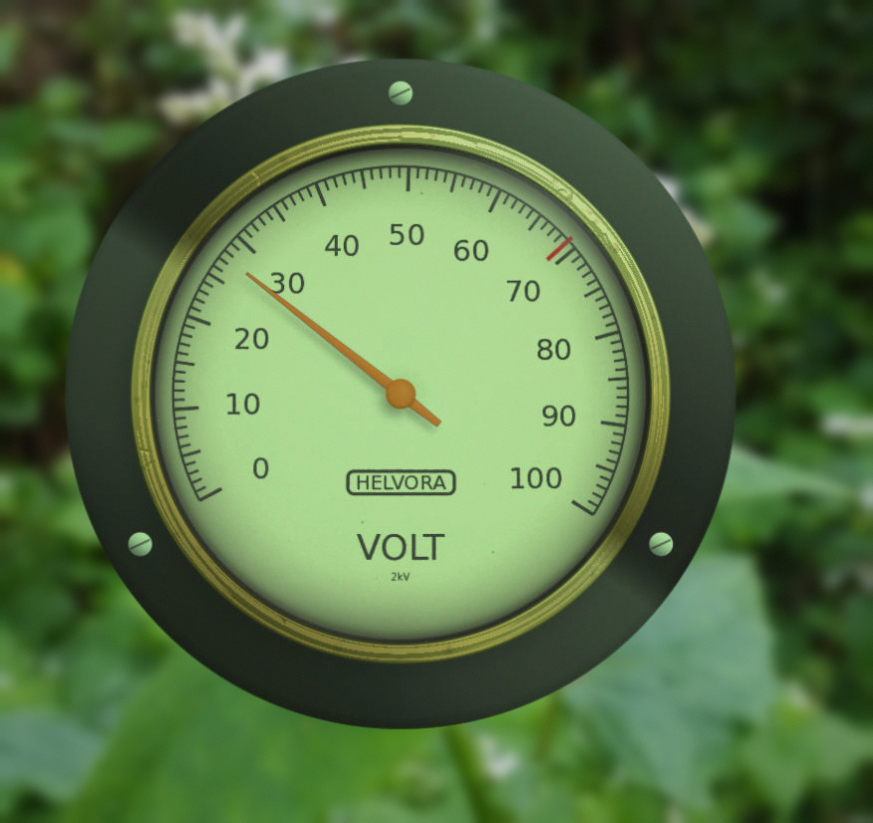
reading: value=27.5 unit=V
